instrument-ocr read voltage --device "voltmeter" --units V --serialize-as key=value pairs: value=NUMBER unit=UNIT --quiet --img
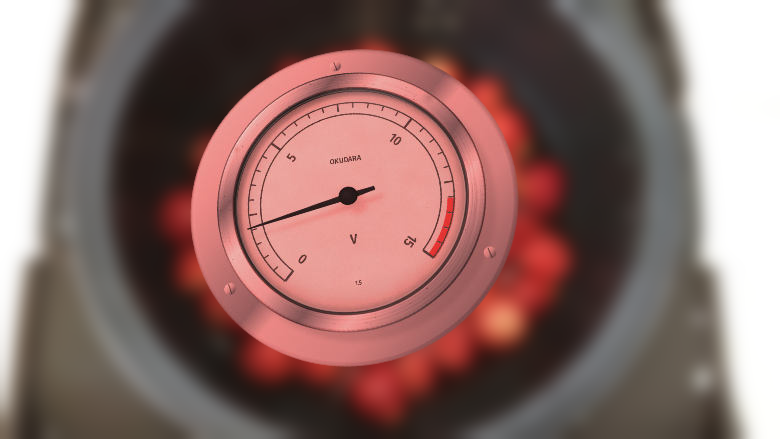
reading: value=2 unit=V
